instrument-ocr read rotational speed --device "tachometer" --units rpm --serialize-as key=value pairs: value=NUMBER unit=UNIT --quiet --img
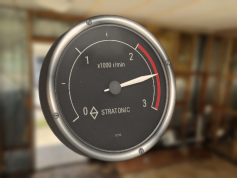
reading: value=2500 unit=rpm
